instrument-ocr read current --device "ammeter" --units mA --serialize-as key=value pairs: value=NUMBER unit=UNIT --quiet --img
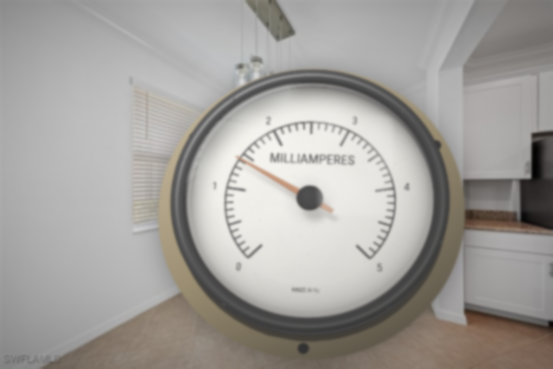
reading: value=1.4 unit=mA
